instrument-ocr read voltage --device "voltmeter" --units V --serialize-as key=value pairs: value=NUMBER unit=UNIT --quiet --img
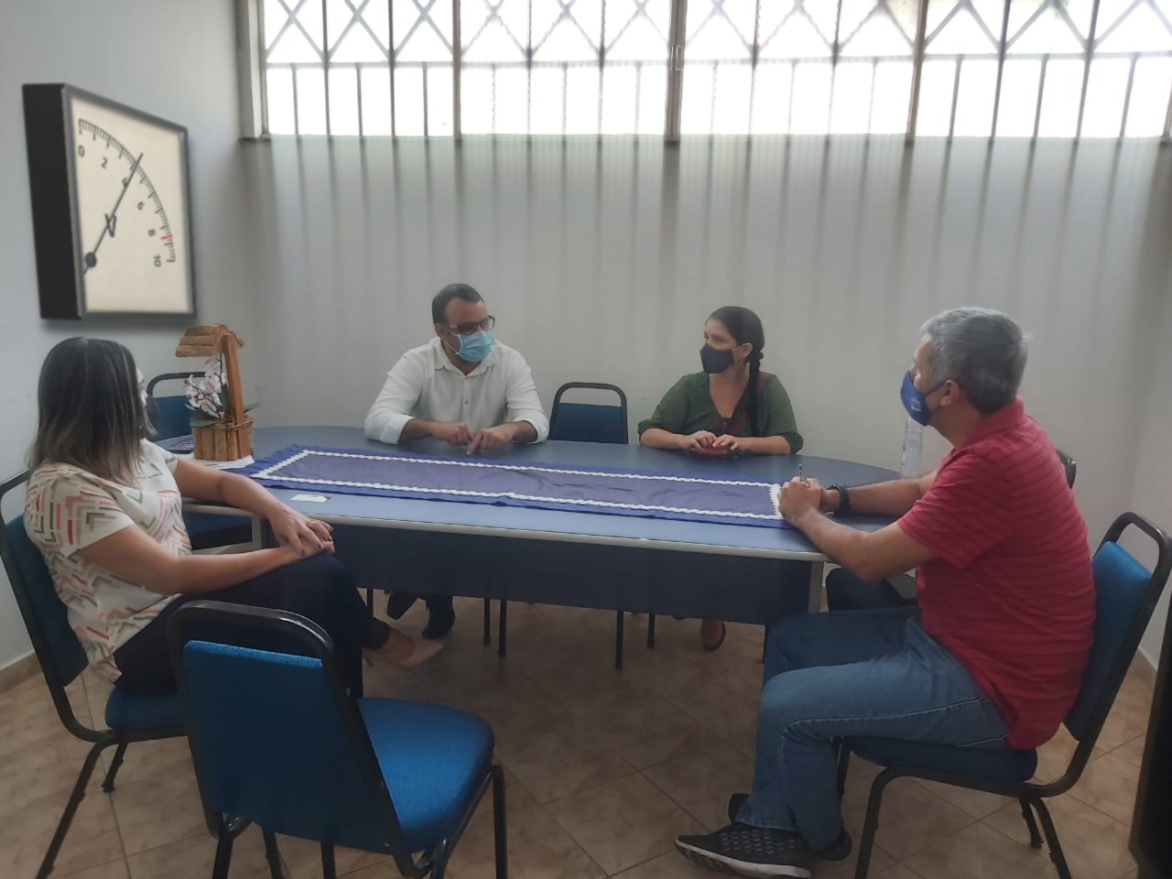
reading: value=4 unit=V
